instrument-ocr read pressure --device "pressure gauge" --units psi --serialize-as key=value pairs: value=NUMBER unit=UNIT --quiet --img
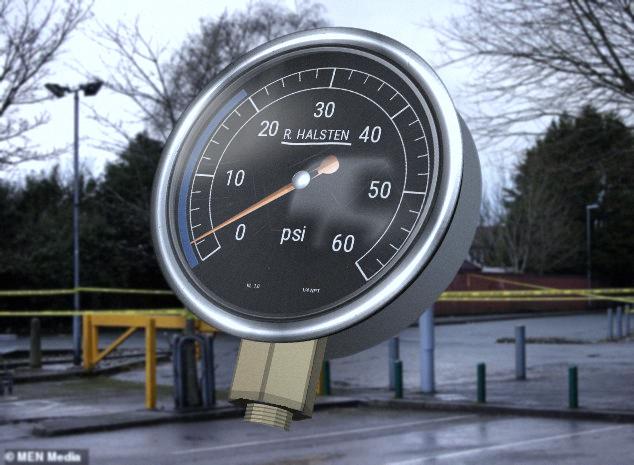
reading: value=2 unit=psi
